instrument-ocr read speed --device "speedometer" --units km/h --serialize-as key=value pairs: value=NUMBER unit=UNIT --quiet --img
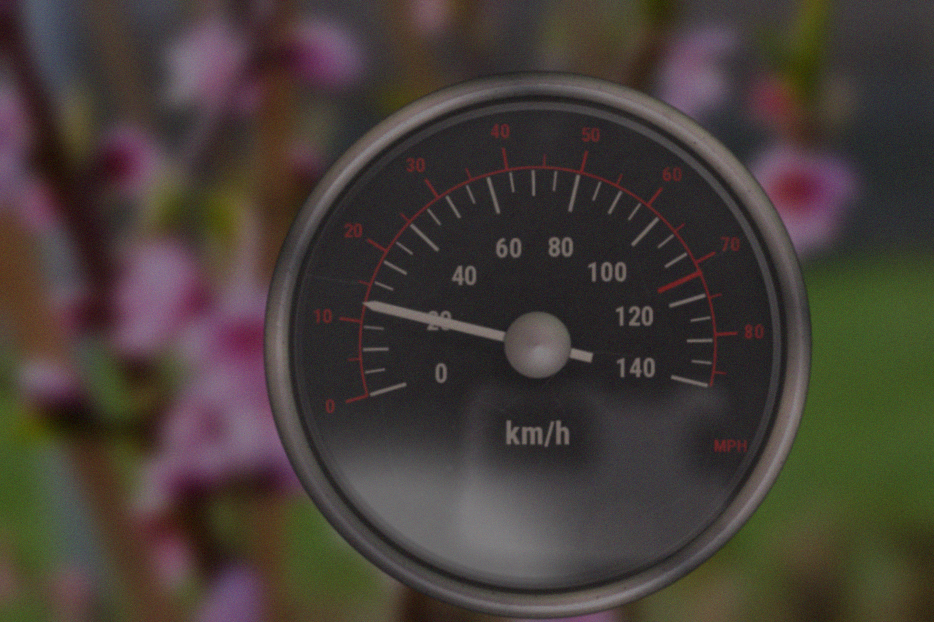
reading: value=20 unit=km/h
